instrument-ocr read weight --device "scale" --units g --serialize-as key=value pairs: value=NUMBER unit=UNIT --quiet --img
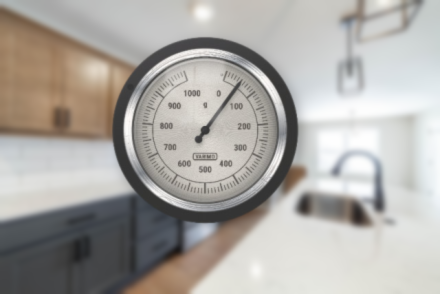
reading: value=50 unit=g
